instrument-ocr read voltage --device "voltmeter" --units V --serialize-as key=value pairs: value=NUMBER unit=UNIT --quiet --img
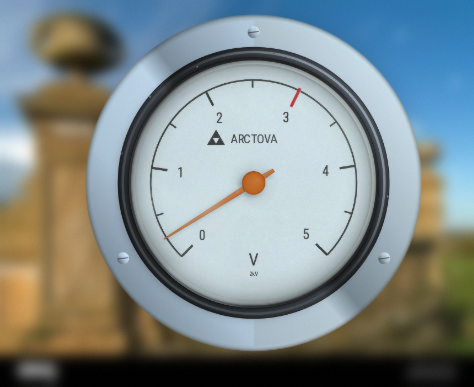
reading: value=0.25 unit=V
